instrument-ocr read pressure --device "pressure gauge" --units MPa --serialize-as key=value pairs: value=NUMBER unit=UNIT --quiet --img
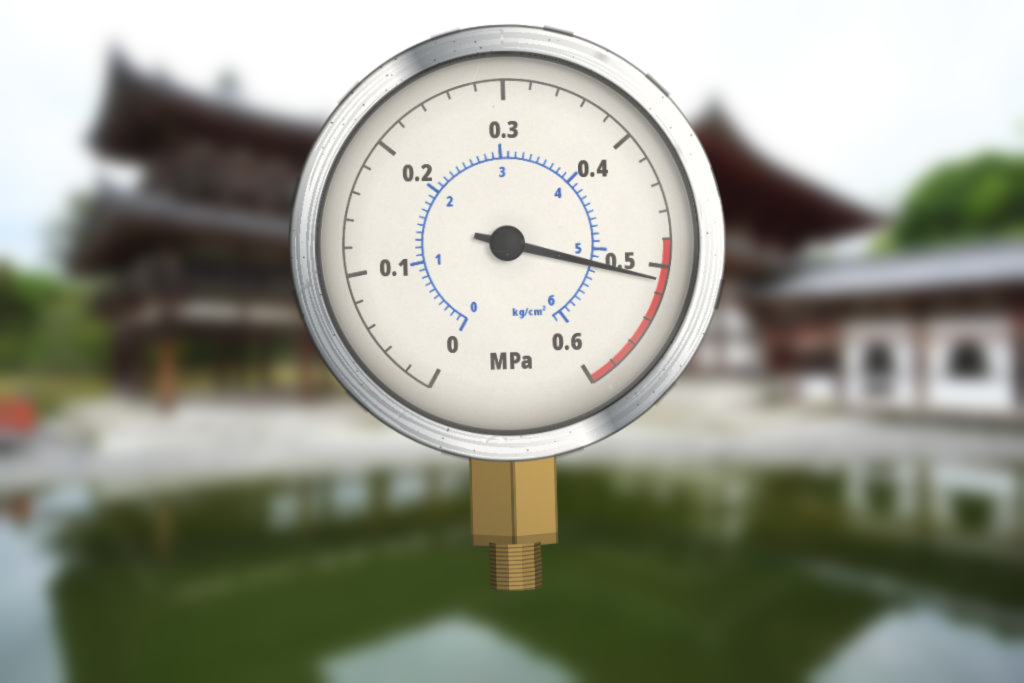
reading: value=0.51 unit=MPa
